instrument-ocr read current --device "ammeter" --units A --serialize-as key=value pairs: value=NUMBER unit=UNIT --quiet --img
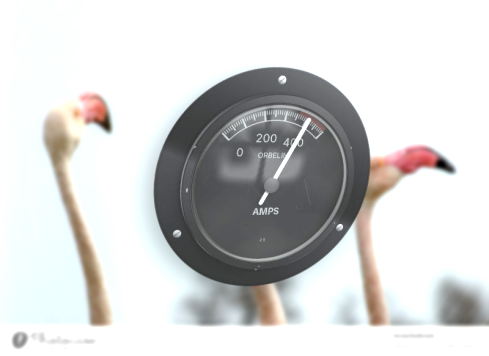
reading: value=400 unit=A
